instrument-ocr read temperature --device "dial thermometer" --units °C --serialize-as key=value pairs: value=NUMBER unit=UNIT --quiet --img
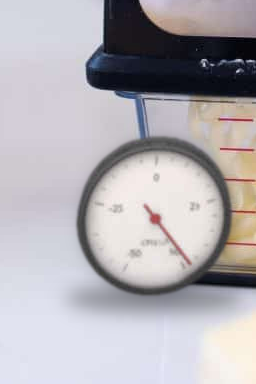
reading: value=47.5 unit=°C
